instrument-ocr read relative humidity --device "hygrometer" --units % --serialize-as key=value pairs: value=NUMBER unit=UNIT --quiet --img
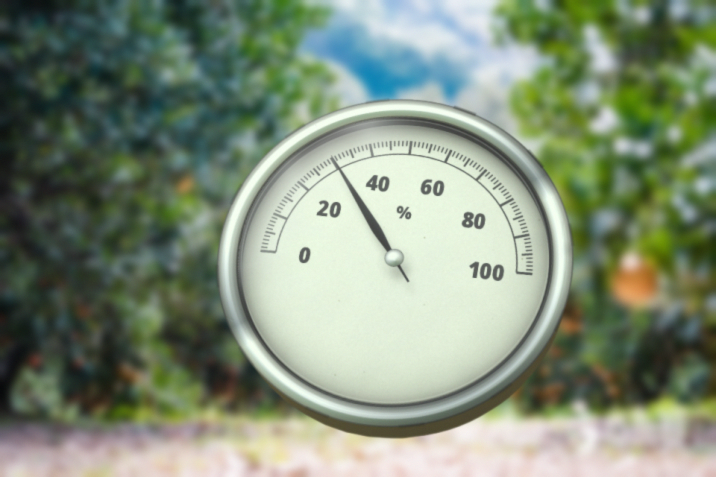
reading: value=30 unit=%
